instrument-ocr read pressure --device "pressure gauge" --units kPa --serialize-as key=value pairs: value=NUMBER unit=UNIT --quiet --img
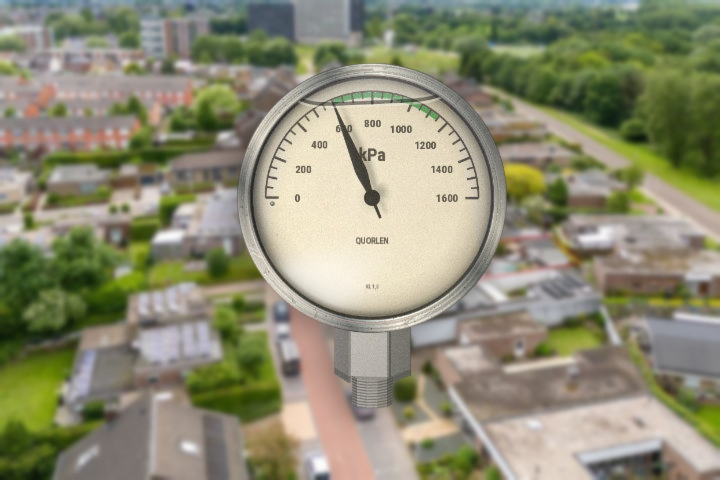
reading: value=600 unit=kPa
